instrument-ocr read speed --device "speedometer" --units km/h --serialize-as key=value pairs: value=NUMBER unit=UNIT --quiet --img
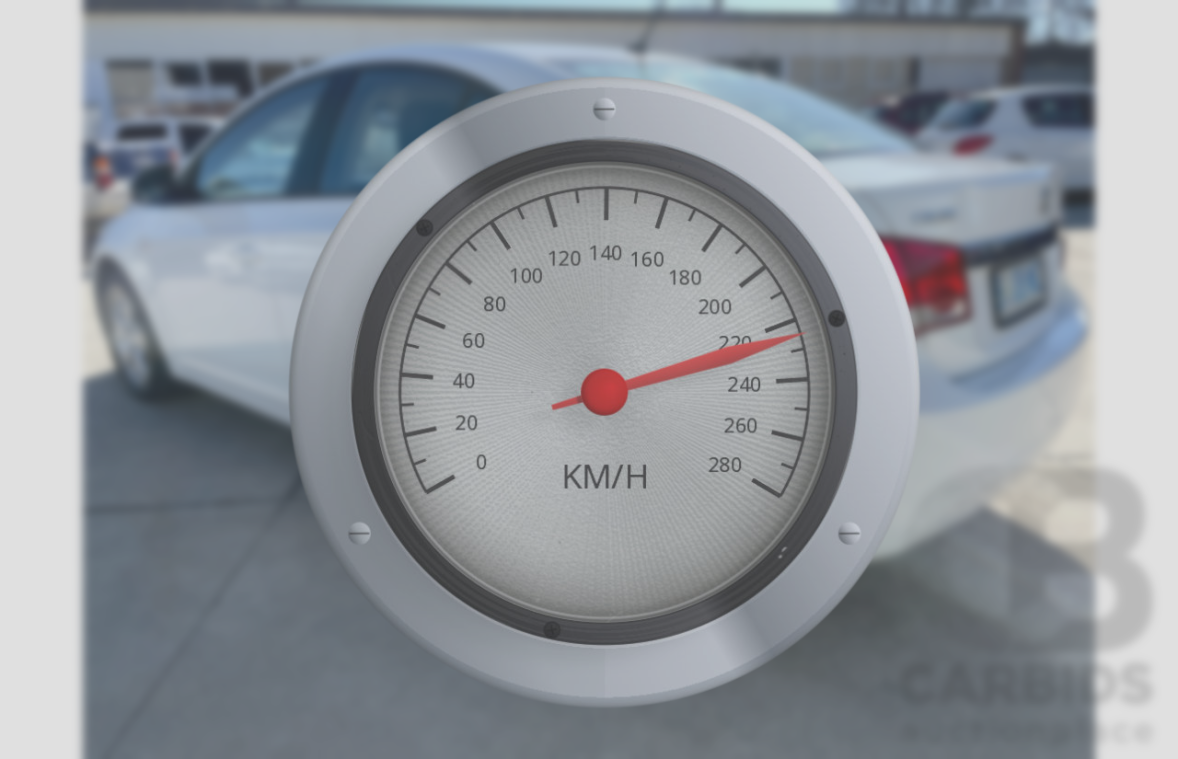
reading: value=225 unit=km/h
